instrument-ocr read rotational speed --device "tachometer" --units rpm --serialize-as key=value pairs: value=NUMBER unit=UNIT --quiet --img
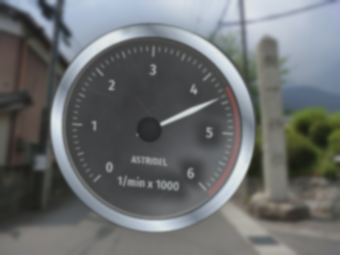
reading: value=4400 unit=rpm
